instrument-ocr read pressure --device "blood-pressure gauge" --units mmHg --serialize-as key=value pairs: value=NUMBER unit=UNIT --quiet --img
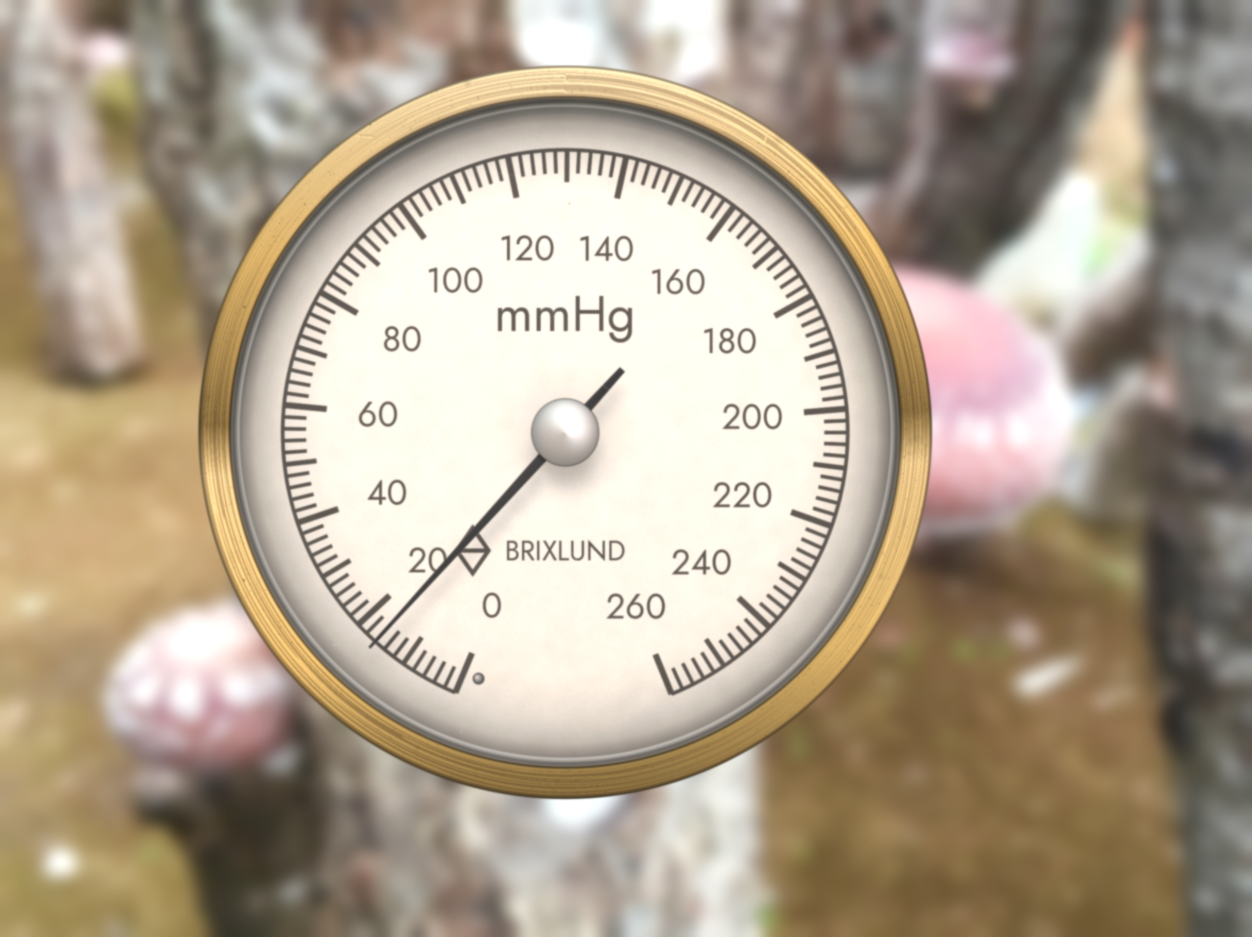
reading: value=16 unit=mmHg
